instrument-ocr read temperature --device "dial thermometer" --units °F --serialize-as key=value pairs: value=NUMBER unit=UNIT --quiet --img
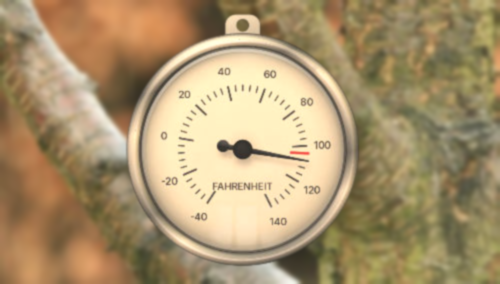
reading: value=108 unit=°F
